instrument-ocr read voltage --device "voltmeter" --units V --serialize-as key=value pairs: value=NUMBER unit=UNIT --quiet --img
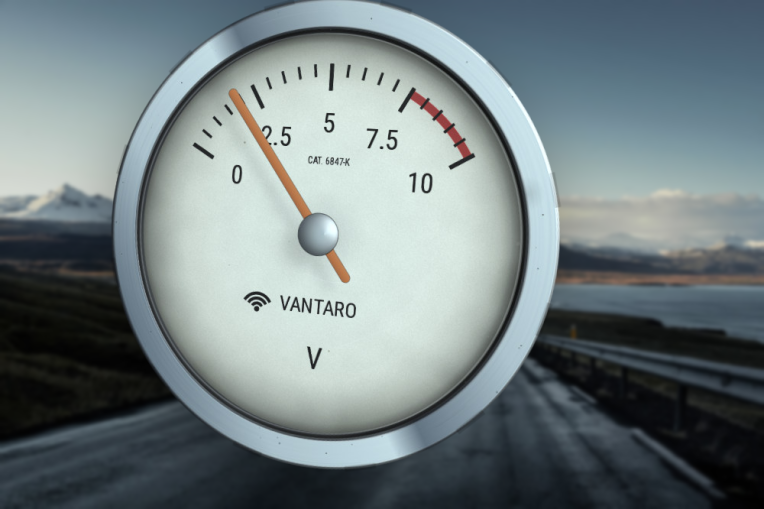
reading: value=2 unit=V
